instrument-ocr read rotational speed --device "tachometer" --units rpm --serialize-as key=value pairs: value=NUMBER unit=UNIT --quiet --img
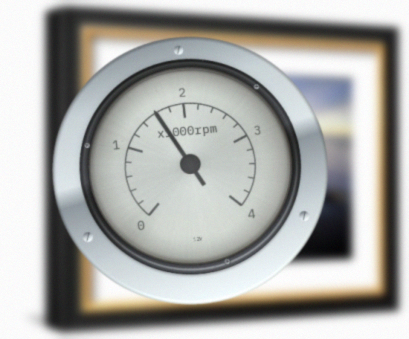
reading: value=1600 unit=rpm
